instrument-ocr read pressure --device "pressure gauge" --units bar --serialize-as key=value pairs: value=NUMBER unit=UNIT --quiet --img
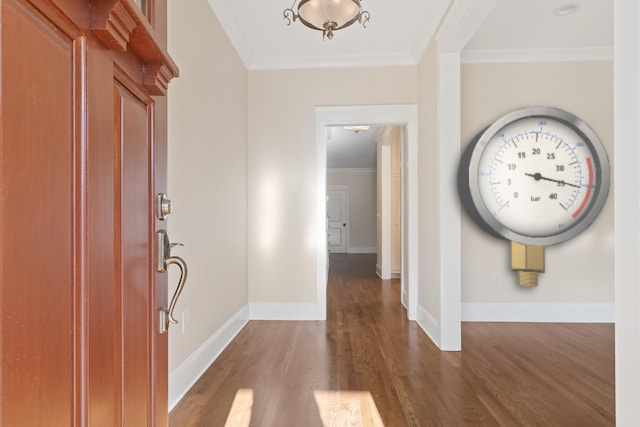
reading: value=35 unit=bar
